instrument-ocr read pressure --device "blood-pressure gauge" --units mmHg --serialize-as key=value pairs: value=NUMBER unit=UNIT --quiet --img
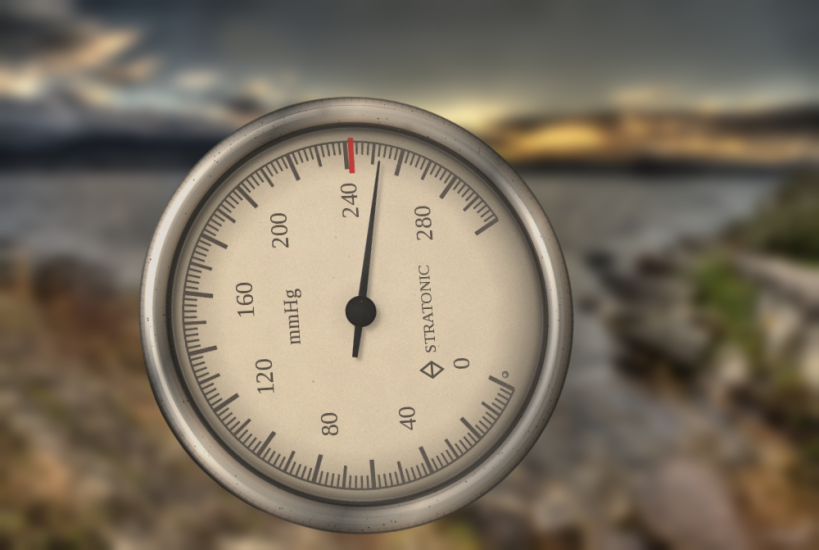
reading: value=252 unit=mmHg
